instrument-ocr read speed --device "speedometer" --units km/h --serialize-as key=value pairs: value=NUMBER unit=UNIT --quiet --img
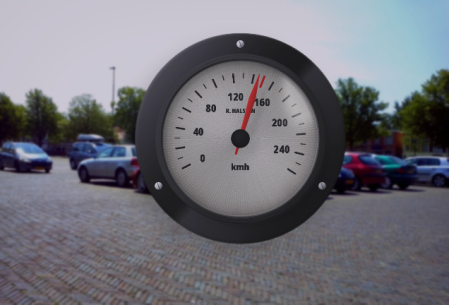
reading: value=145 unit=km/h
